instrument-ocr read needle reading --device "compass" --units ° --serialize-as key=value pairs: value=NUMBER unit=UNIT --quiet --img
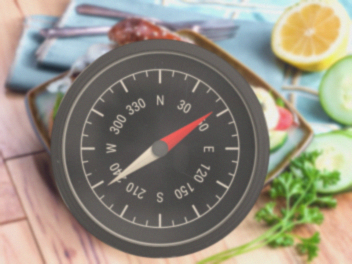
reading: value=55 unit=°
